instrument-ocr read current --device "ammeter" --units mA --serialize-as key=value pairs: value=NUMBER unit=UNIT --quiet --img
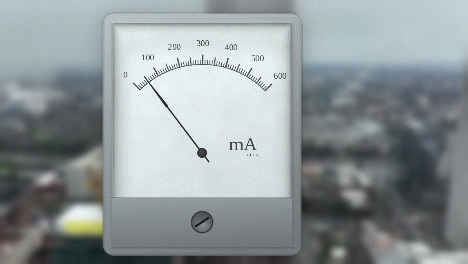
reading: value=50 unit=mA
